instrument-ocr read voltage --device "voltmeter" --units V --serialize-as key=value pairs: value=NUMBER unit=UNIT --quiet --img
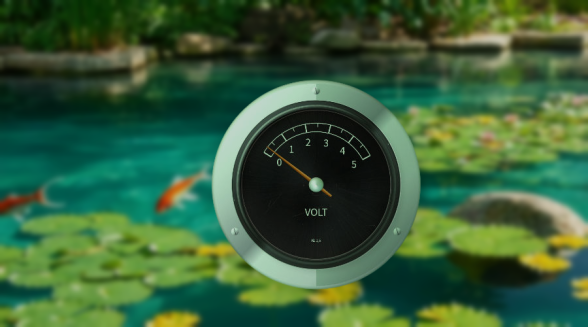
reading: value=0.25 unit=V
